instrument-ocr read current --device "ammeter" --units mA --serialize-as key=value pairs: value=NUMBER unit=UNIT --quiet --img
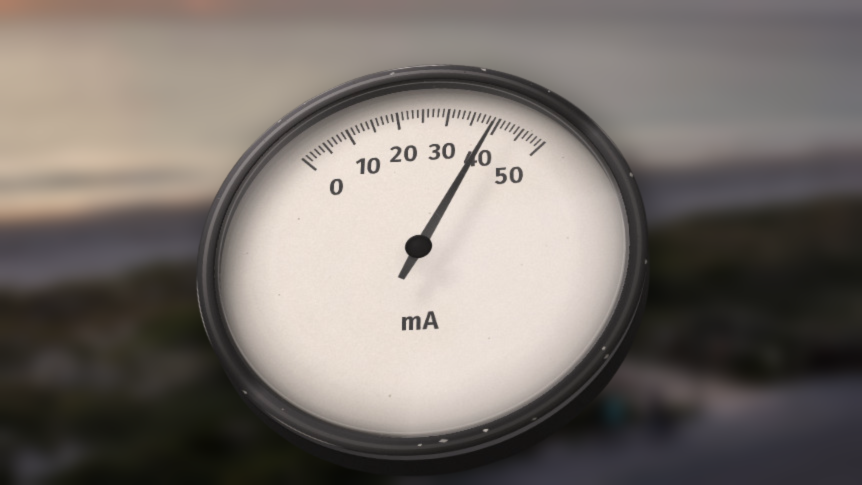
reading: value=40 unit=mA
